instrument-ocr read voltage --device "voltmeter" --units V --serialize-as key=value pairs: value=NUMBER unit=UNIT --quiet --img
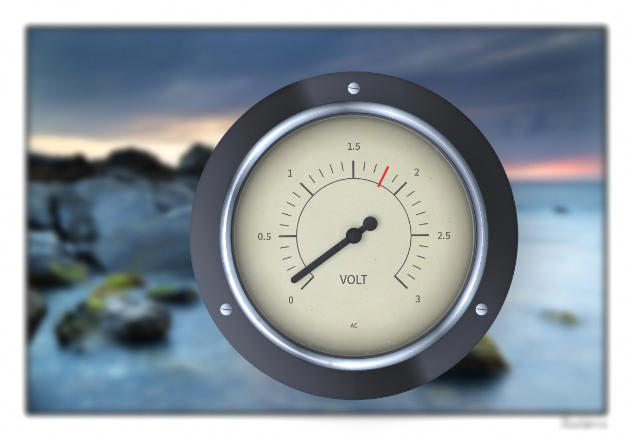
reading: value=0.1 unit=V
